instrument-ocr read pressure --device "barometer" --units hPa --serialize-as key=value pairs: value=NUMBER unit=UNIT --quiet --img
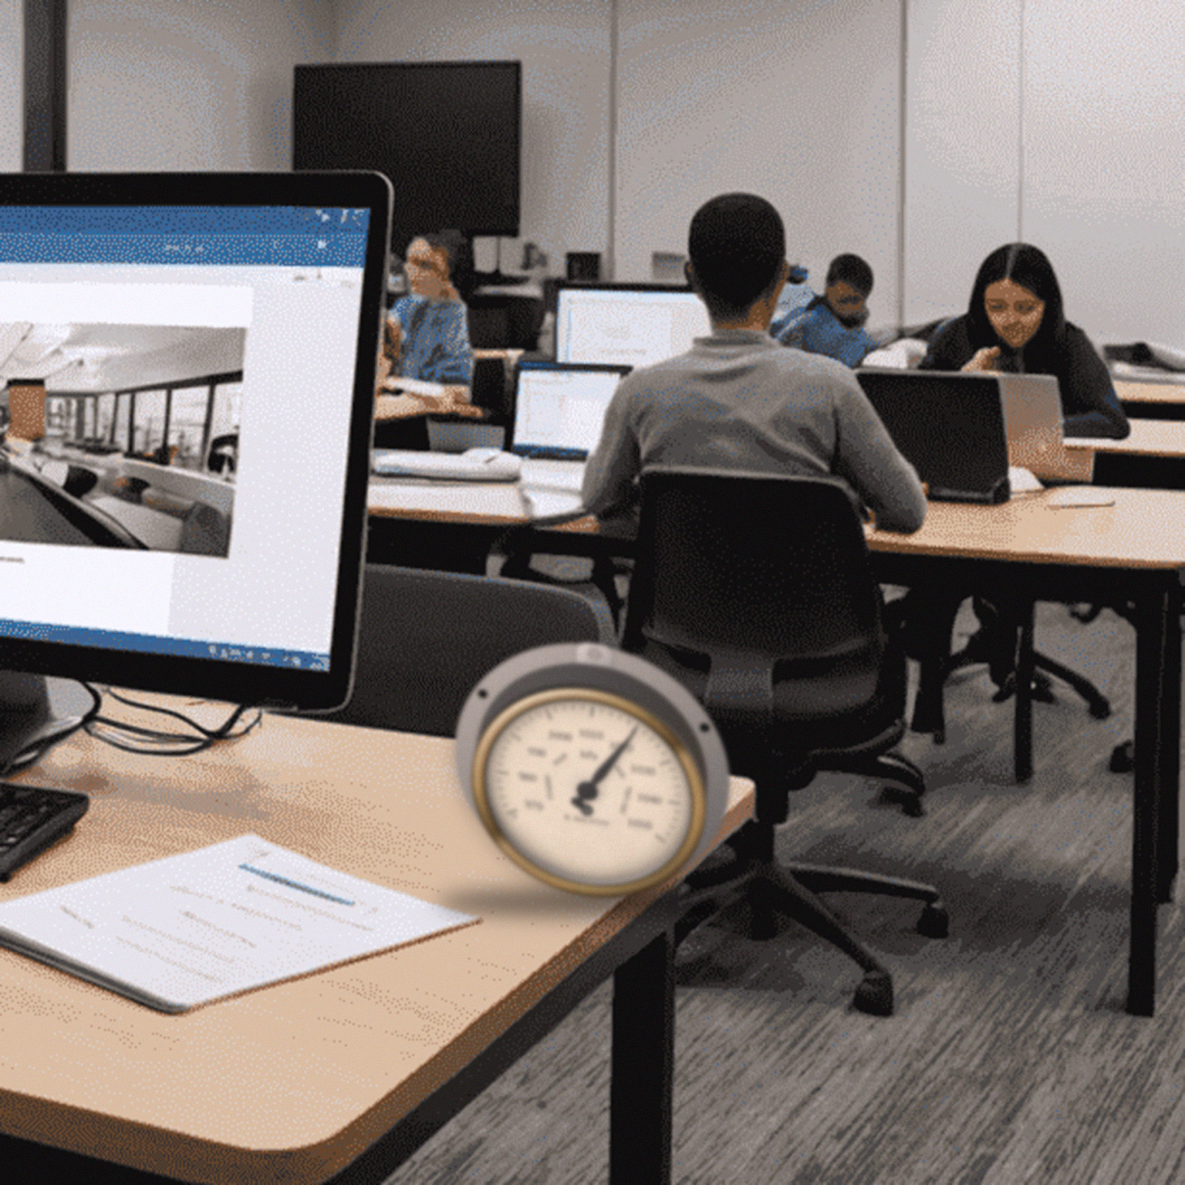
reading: value=1020 unit=hPa
